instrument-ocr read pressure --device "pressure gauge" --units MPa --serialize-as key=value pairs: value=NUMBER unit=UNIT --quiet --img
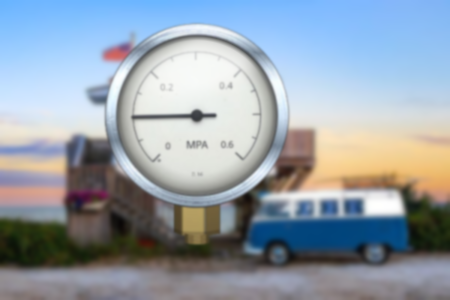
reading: value=0.1 unit=MPa
